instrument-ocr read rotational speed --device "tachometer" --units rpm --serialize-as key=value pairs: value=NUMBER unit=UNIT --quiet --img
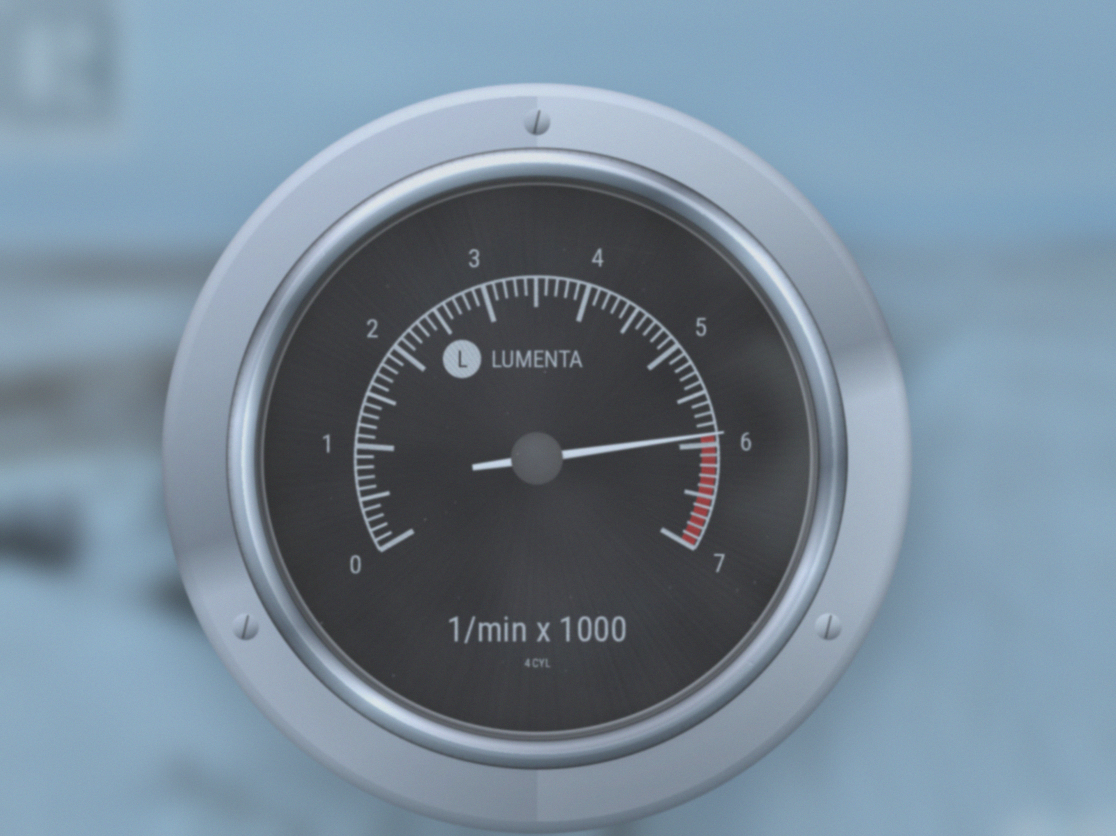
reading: value=5900 unit=rpm
